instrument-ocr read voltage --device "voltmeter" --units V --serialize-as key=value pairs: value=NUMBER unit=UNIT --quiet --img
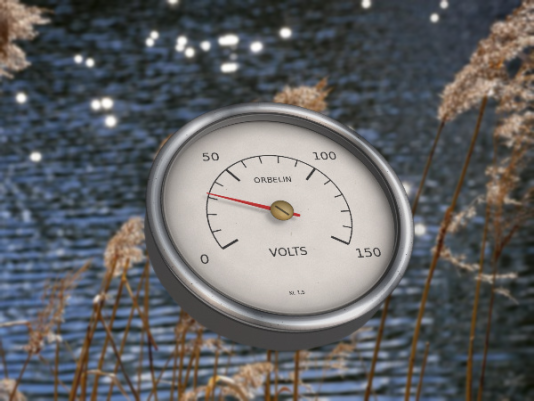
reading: value=30 unit=V
